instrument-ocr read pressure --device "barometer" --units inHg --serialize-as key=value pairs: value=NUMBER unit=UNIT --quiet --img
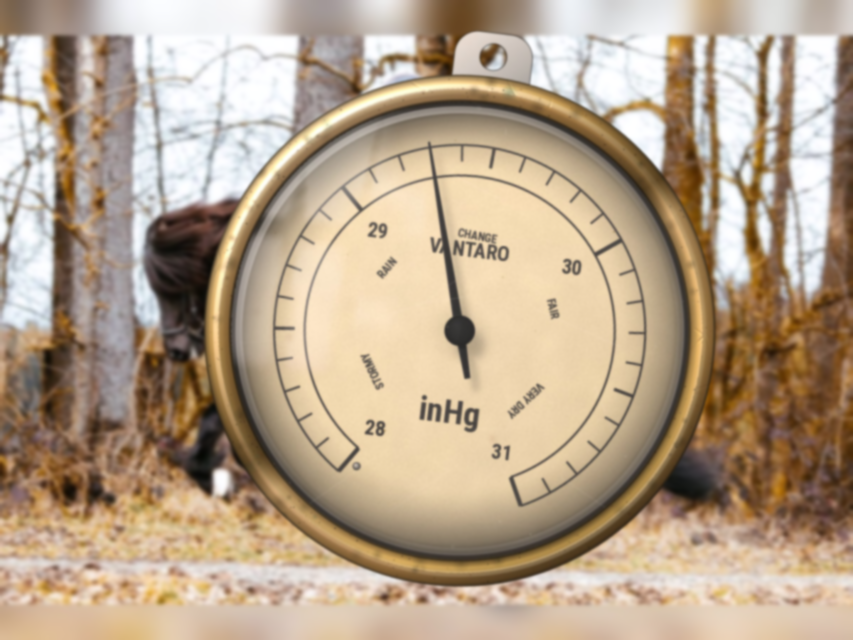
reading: value=29.3 unit=inHg
